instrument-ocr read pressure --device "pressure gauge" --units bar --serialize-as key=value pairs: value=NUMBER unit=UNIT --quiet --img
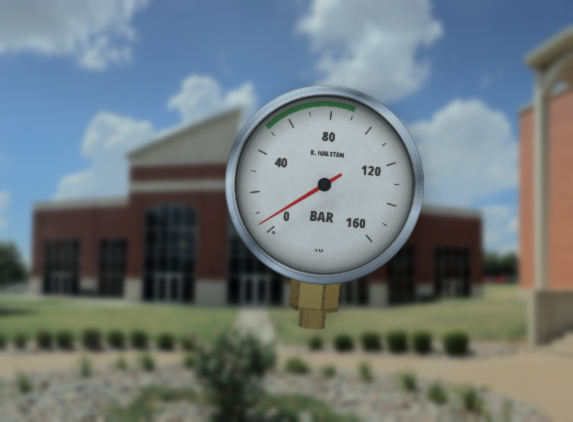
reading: value=5 unit=bar
